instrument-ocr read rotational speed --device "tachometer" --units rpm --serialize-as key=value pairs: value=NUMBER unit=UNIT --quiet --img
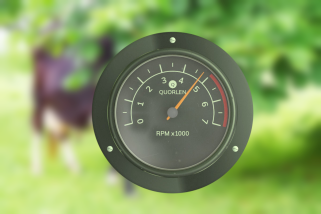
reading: value=4750 unit=rpm
